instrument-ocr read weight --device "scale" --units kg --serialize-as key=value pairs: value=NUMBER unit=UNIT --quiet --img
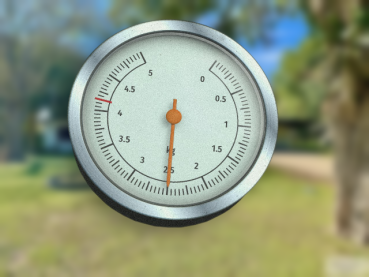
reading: value=2.5 unit=kg
